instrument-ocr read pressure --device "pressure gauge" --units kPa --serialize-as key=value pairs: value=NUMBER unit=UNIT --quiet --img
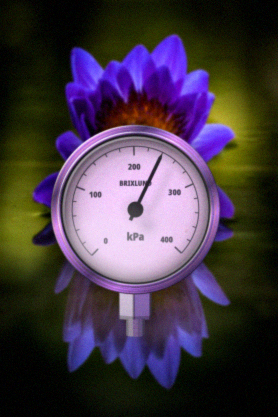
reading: value=240 unit=kPa
